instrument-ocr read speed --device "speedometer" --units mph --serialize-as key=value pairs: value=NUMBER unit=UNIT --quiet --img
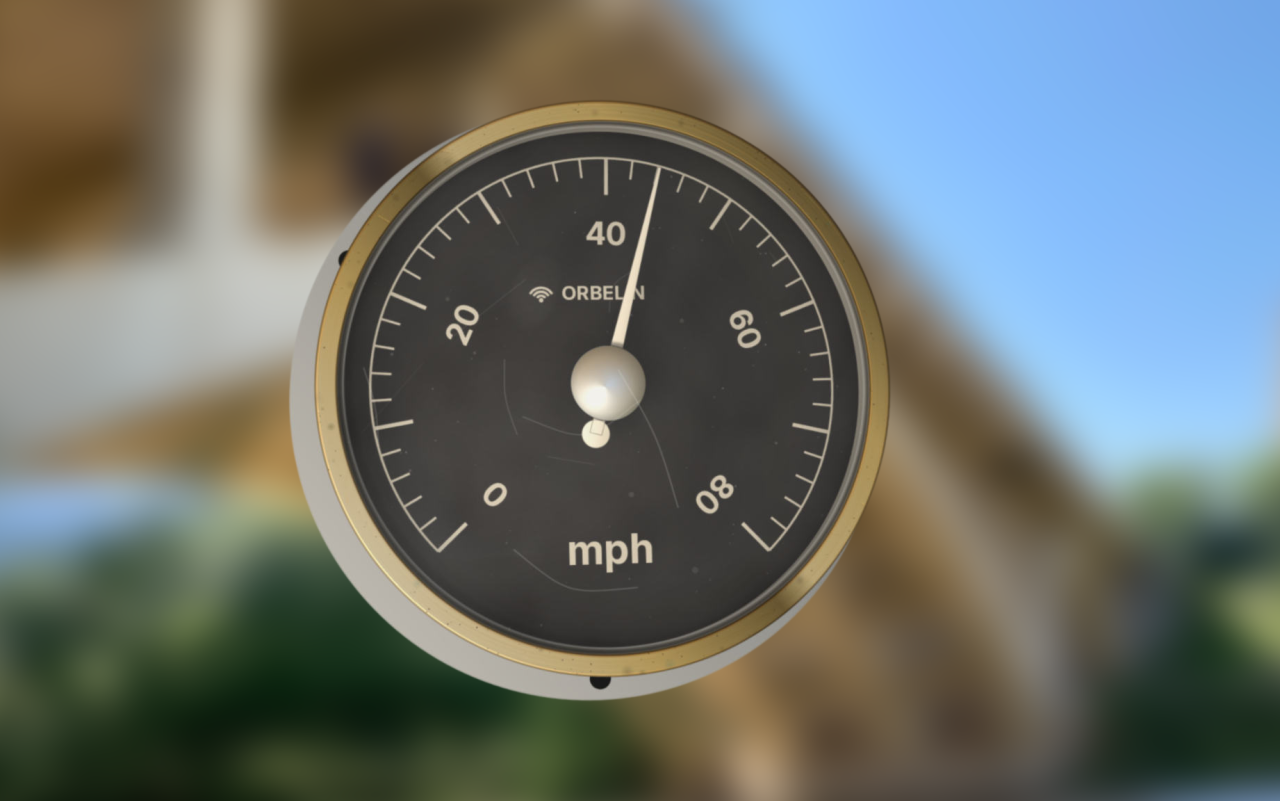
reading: value=44 unit=mph
